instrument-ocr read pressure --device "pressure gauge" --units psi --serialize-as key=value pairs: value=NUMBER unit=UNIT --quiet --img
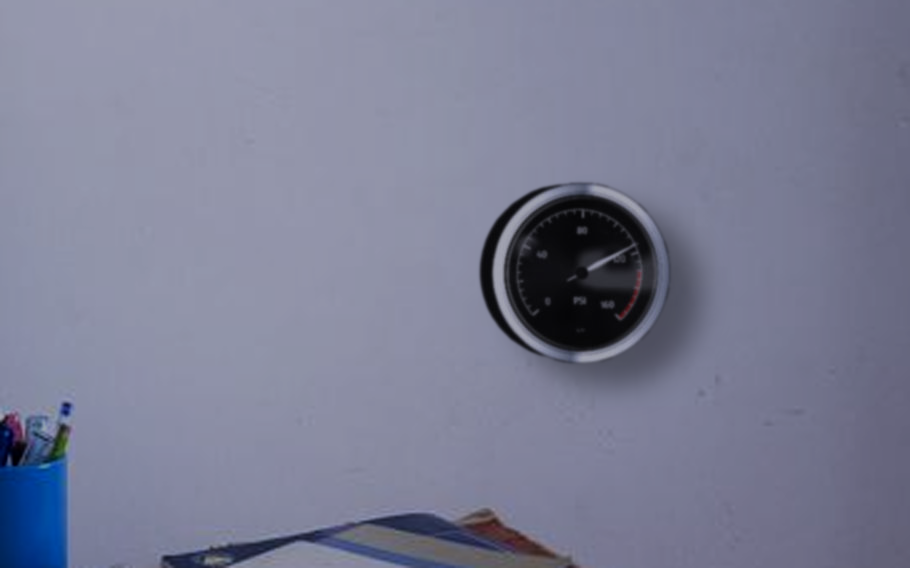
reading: value=115 unit=psi
